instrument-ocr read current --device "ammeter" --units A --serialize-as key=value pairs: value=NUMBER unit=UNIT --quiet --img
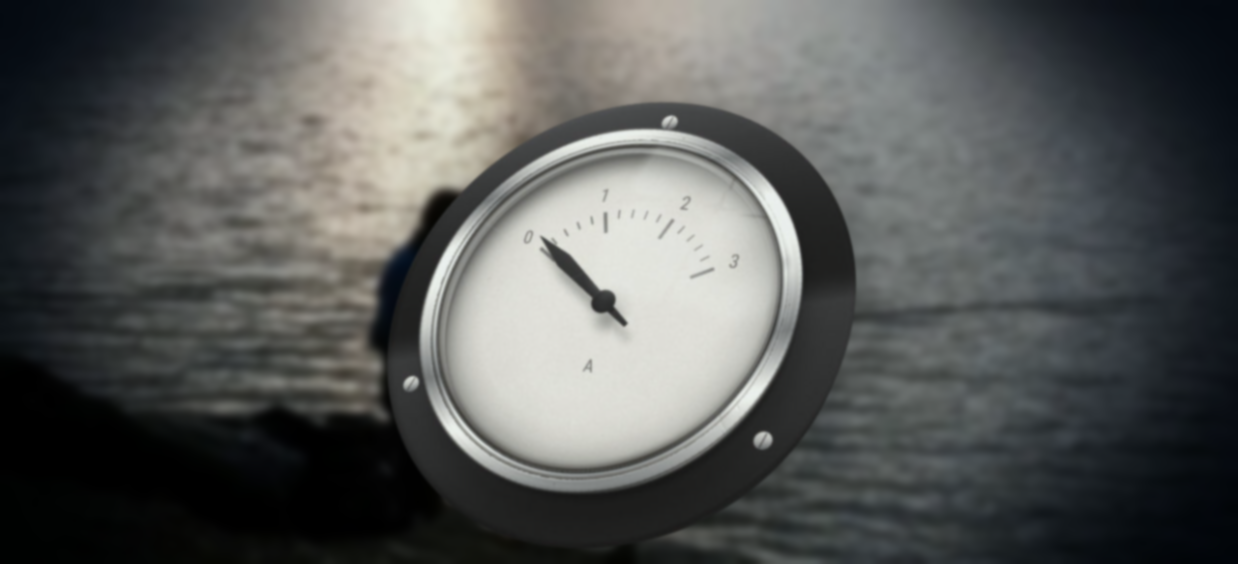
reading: value=0.1 unit=A
